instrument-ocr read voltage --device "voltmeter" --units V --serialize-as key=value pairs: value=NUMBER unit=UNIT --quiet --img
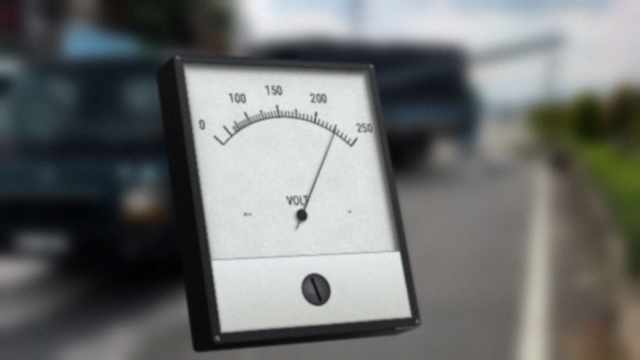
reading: value=225 unit=V
